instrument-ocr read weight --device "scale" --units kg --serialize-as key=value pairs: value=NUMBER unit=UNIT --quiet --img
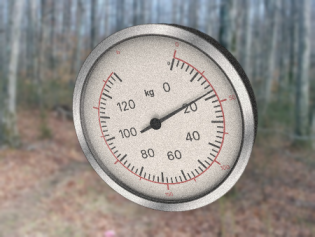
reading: value=18 unit=kg
